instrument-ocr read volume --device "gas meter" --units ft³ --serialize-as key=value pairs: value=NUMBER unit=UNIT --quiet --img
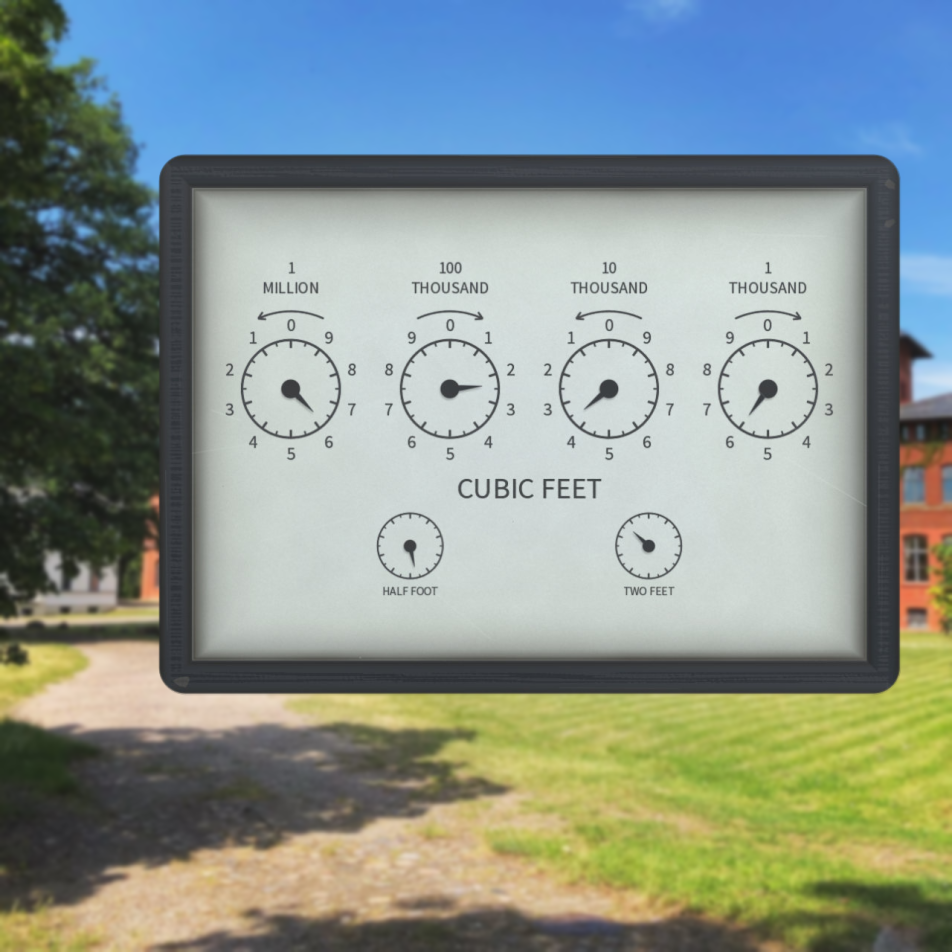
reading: value=623600 unit=ft³
